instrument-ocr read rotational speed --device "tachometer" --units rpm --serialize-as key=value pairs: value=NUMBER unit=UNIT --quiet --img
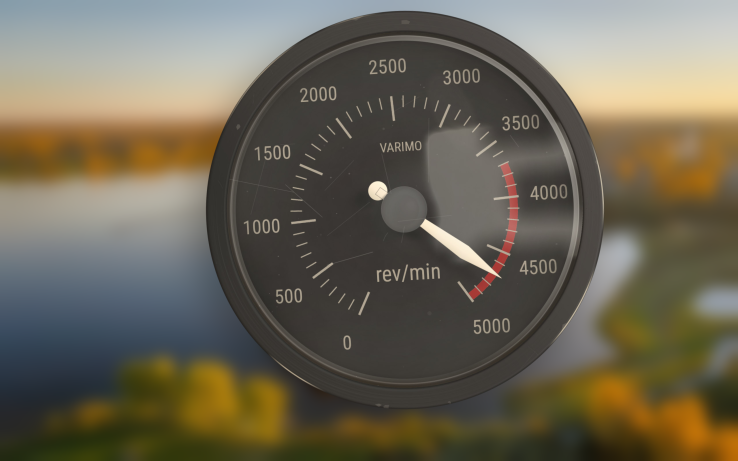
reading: value=4700 unit=rpm
